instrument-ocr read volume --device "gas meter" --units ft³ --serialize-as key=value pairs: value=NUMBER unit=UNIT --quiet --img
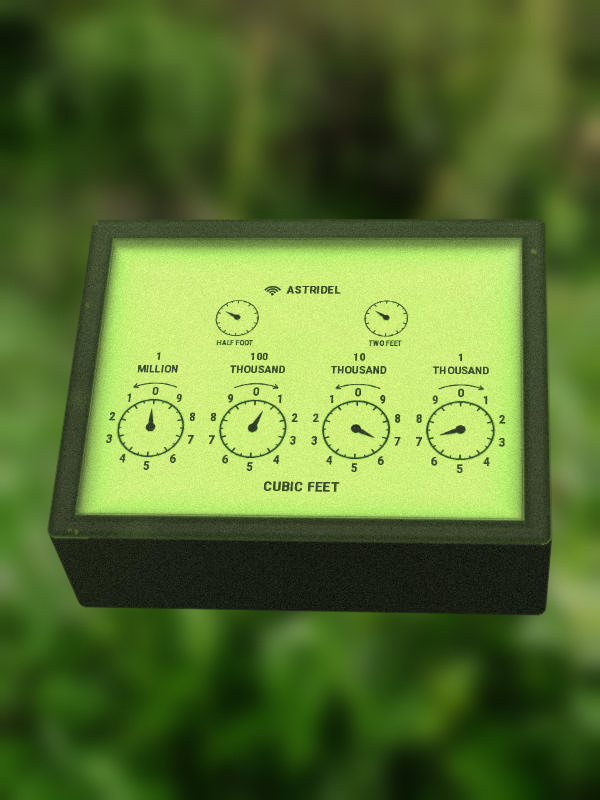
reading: value=6700 unit=ft³
